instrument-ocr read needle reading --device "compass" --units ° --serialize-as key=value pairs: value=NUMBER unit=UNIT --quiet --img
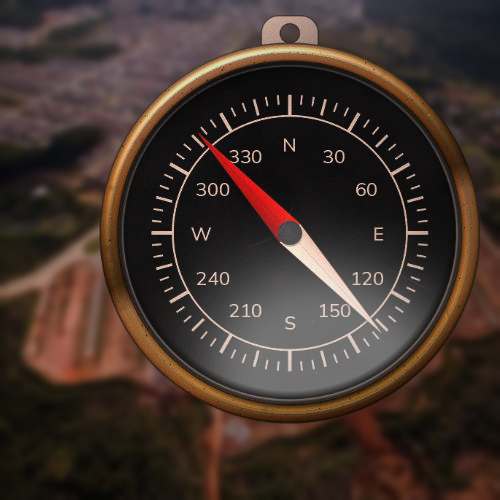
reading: value=317.5 unit=°
